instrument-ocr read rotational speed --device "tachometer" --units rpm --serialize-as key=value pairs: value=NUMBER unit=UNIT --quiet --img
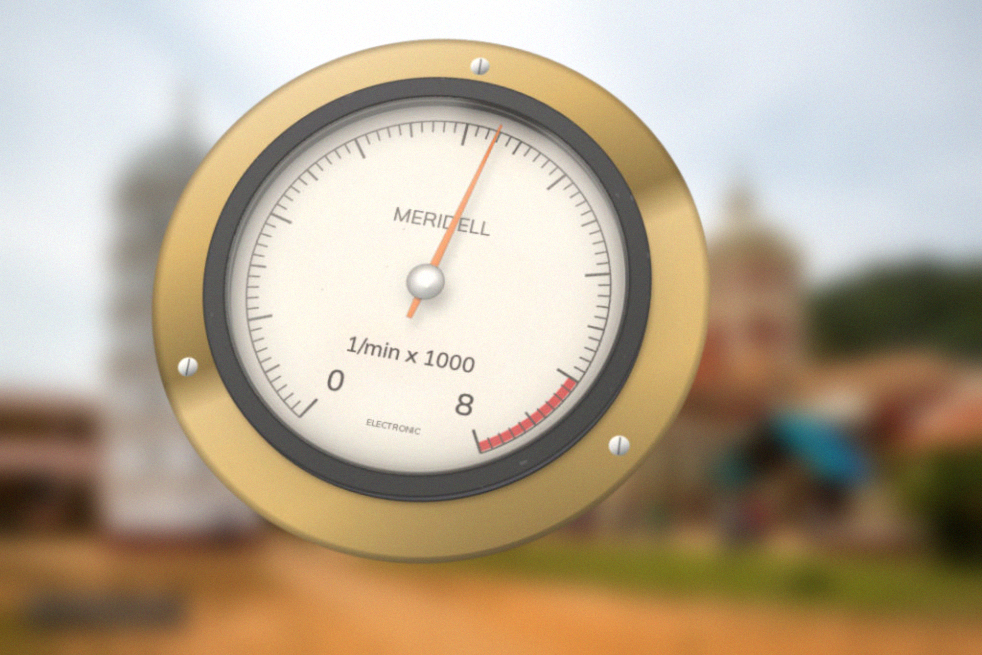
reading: value=4300 unit=rpm
